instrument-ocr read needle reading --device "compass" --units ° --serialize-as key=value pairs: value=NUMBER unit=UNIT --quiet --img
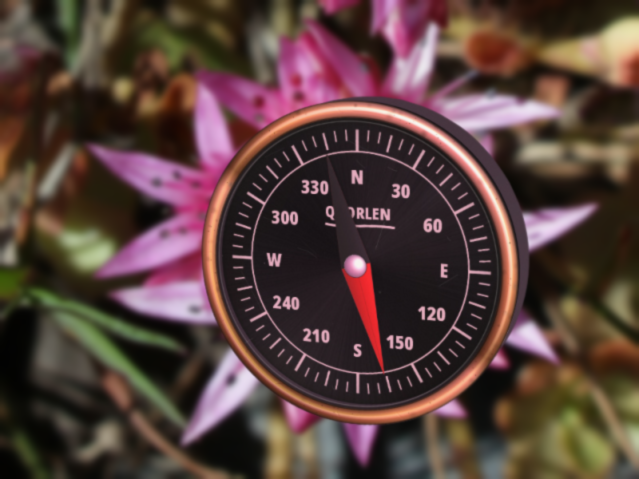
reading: value=165 unit=°
